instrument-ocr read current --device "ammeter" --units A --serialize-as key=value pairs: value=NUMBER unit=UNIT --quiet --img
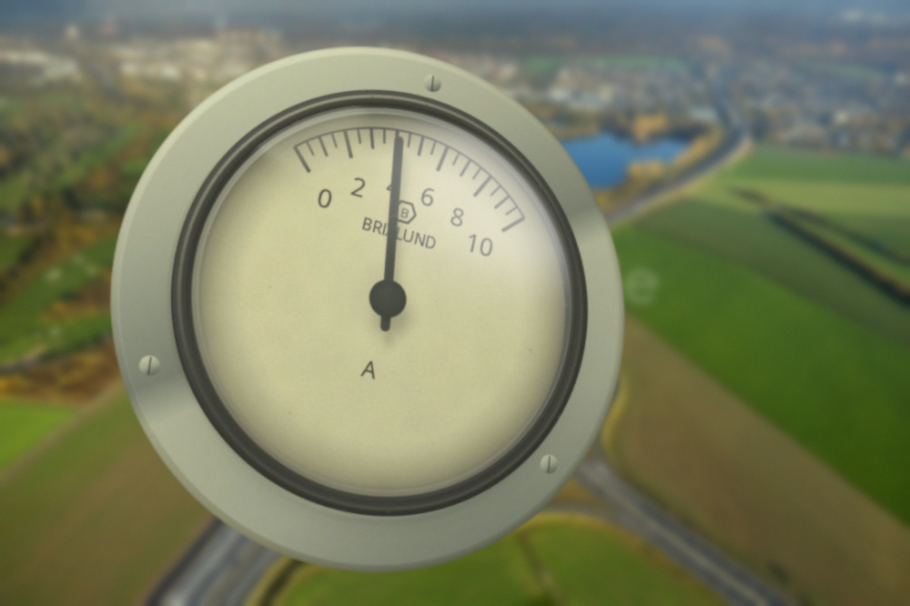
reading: value=4 unit=A
